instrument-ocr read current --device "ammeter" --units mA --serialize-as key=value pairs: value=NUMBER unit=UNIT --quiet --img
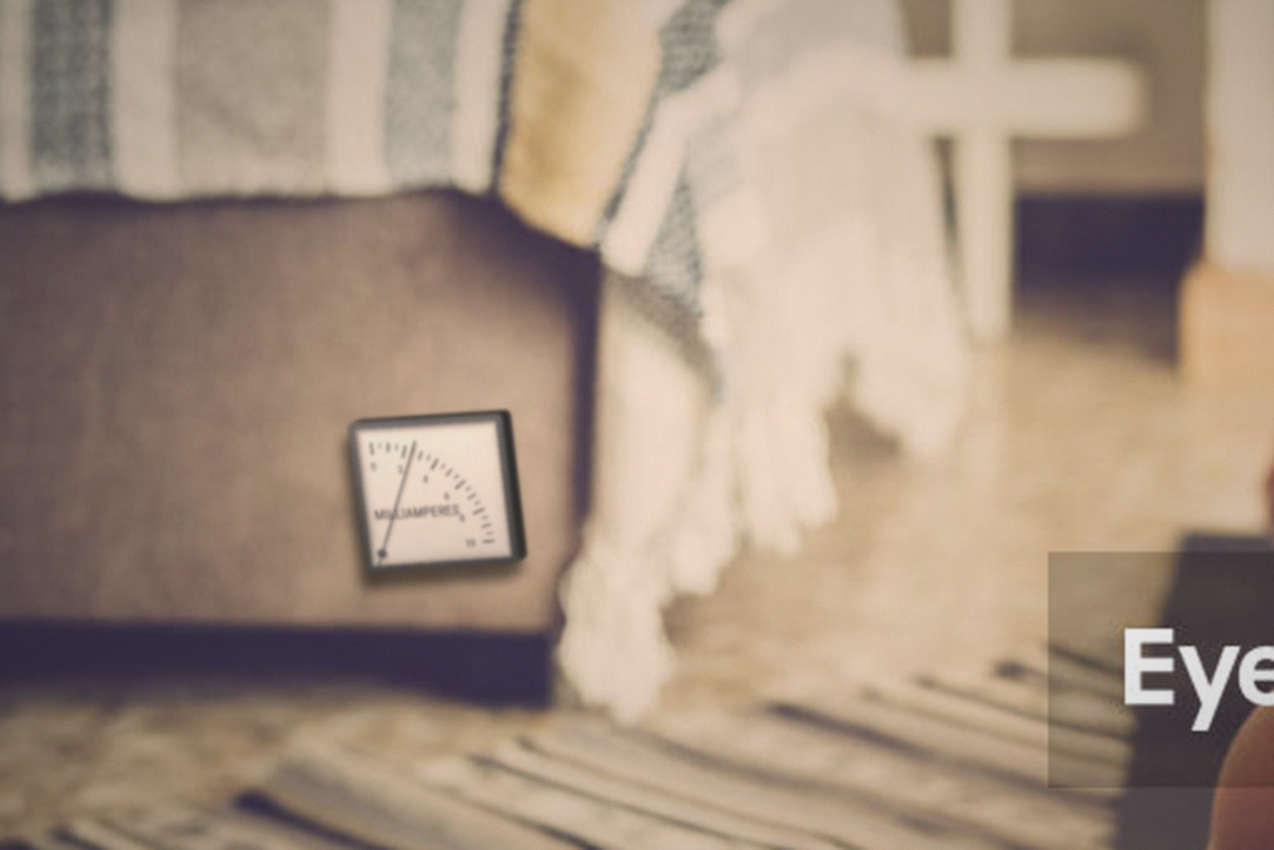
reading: value=2.5 unit=mA
